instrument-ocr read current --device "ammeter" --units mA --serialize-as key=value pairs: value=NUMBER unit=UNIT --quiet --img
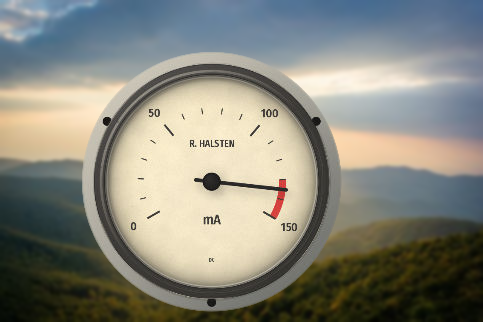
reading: value=135 unit=mA
